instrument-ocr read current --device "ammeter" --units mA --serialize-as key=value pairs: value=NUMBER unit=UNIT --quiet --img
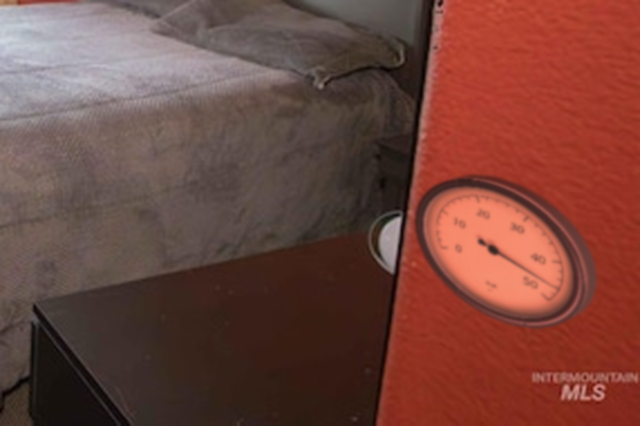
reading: value=46 unit=mA
